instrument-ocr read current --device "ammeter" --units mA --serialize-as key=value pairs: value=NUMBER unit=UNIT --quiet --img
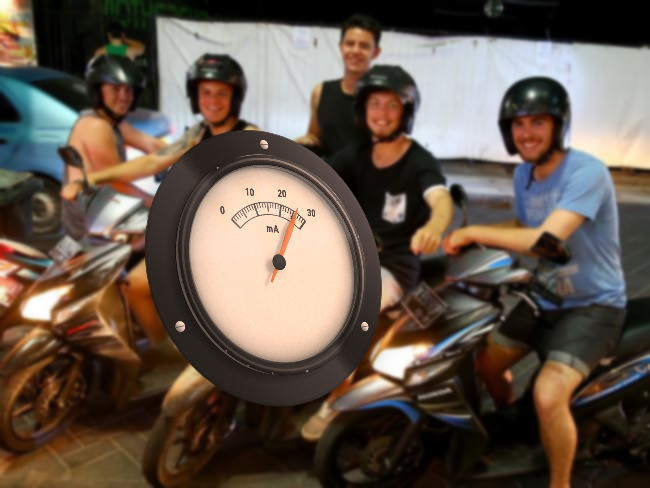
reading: value=25 unit=mA
